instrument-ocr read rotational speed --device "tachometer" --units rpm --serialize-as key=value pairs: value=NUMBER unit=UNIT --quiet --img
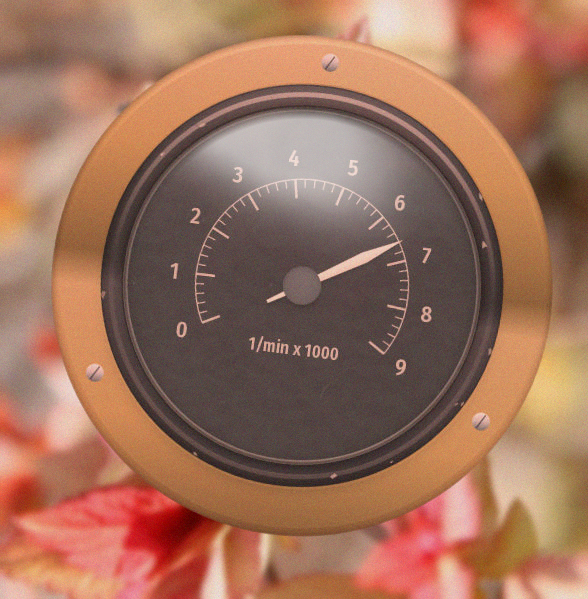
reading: value=6600 unit=rpm
